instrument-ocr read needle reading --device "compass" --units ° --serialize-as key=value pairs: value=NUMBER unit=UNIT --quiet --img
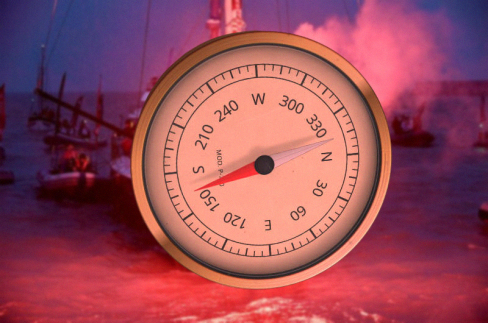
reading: value=165 unit=°
